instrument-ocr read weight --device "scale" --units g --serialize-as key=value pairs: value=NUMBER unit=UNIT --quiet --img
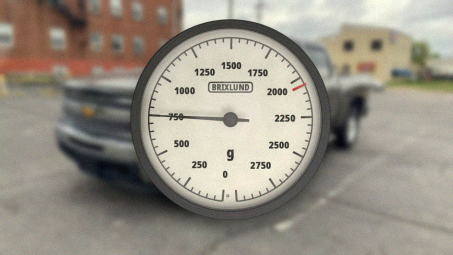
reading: value=750 unit=g
